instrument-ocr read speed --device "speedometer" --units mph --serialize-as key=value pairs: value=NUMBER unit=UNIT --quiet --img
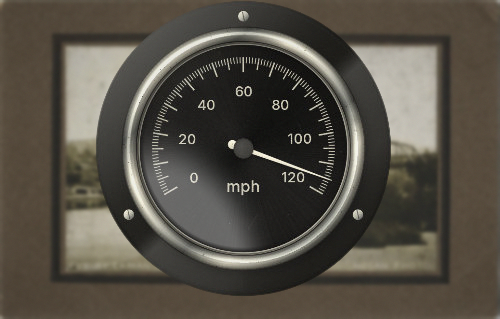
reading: value=115 unit=mph
